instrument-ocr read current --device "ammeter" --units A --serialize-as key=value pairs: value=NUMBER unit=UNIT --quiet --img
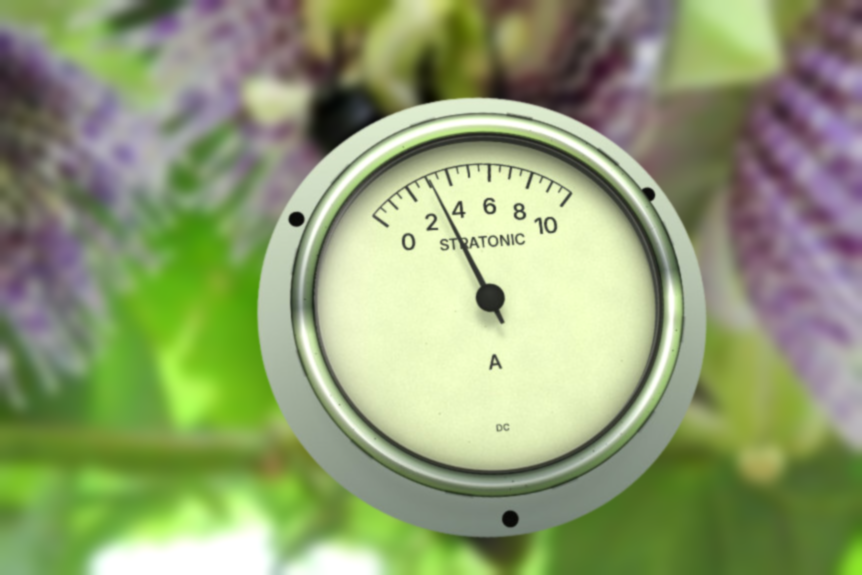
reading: value=3 unit=A
